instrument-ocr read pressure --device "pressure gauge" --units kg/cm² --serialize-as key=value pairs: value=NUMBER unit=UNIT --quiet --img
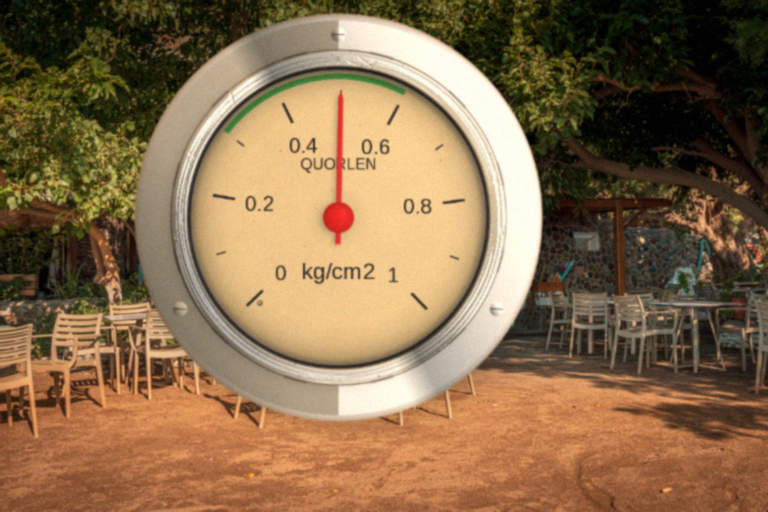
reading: value=0.5 unit=kg/cm²
